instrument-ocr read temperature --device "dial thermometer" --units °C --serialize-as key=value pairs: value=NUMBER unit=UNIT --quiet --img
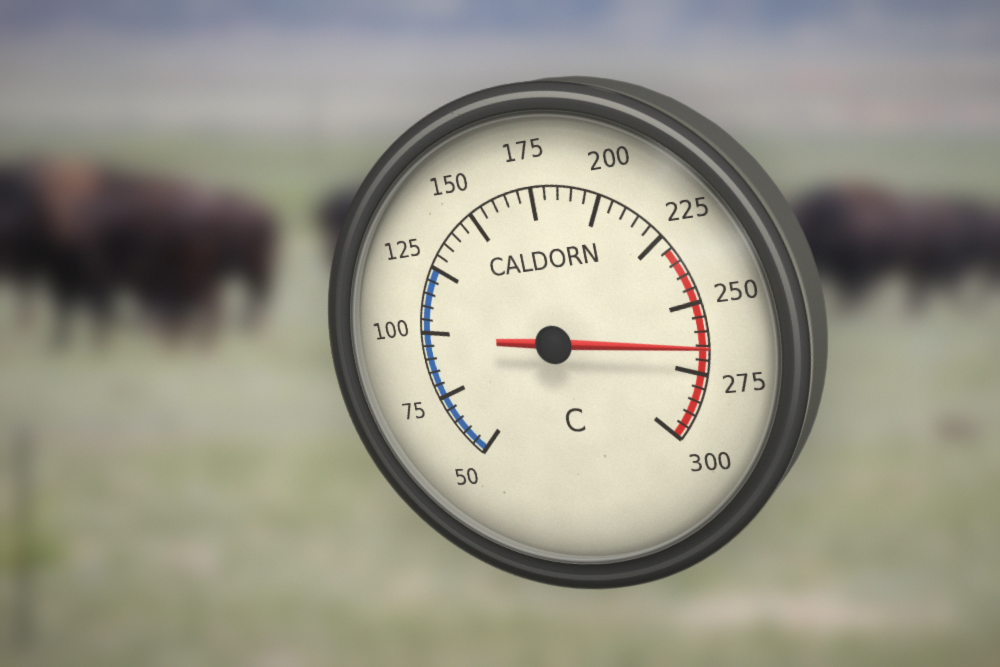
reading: value=265 unit=°C
